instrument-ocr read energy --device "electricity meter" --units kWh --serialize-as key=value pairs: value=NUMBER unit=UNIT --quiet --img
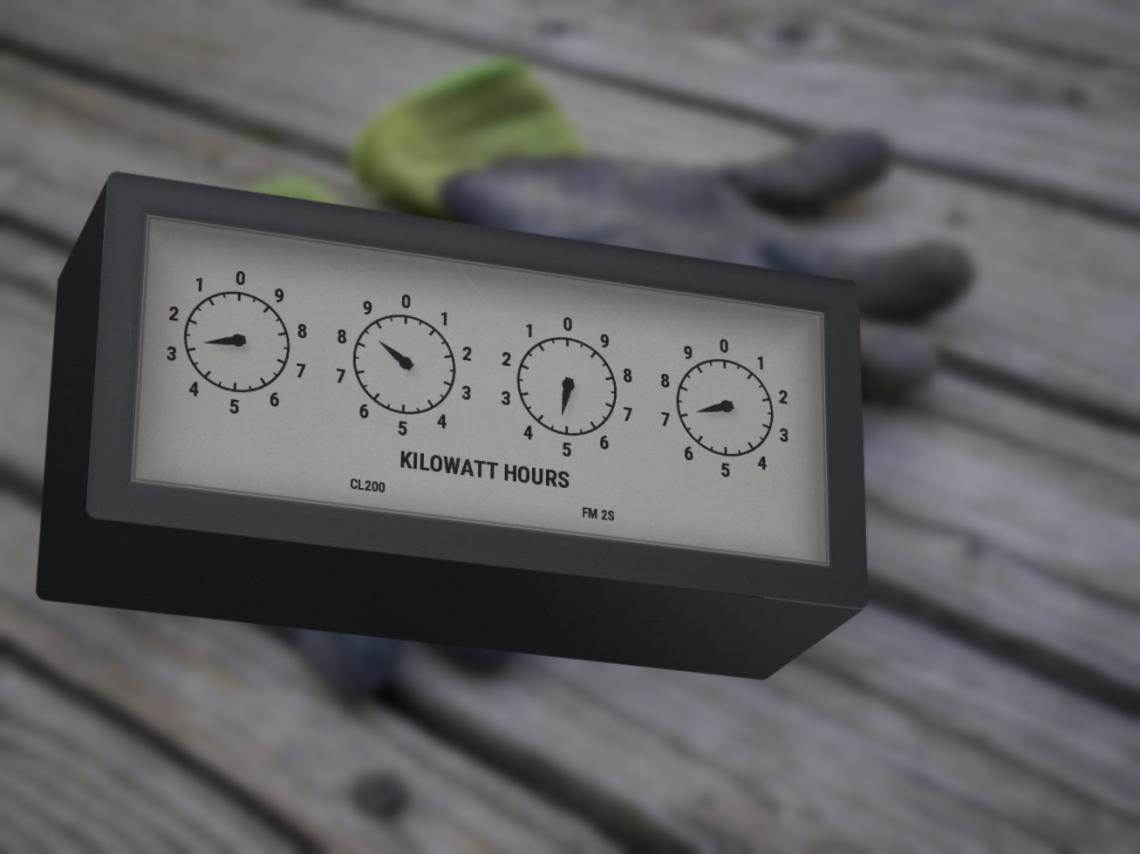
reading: value=2847 unit=kWh
